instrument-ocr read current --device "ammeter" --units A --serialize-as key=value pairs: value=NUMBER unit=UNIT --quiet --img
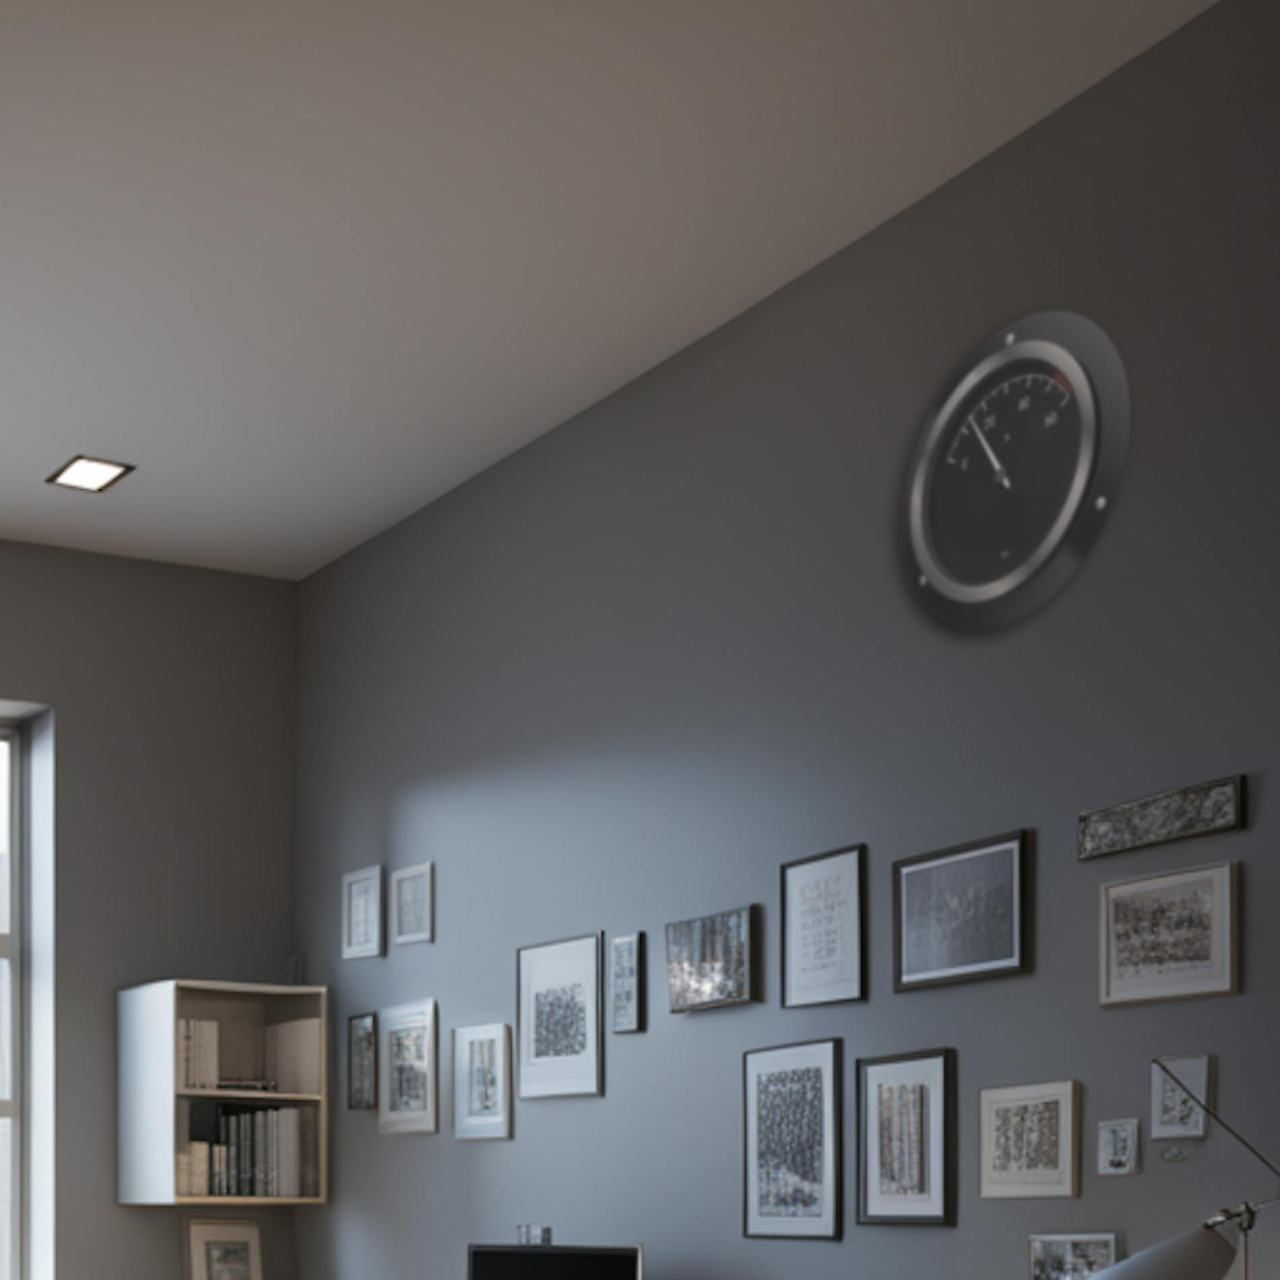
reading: value=15 unit=A
